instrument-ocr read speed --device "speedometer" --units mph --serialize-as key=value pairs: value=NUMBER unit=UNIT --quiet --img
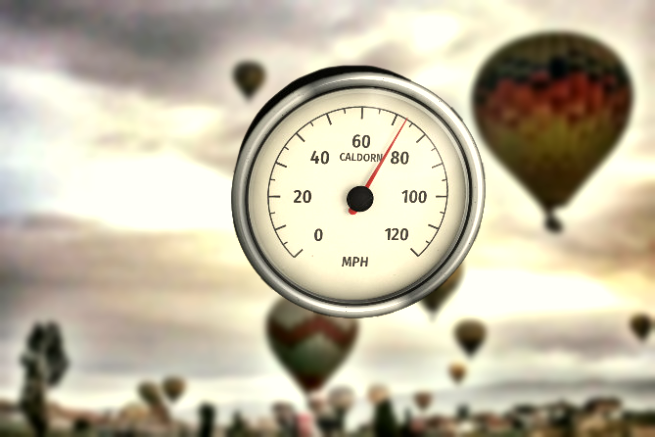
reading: value=72.5 unit=mph
